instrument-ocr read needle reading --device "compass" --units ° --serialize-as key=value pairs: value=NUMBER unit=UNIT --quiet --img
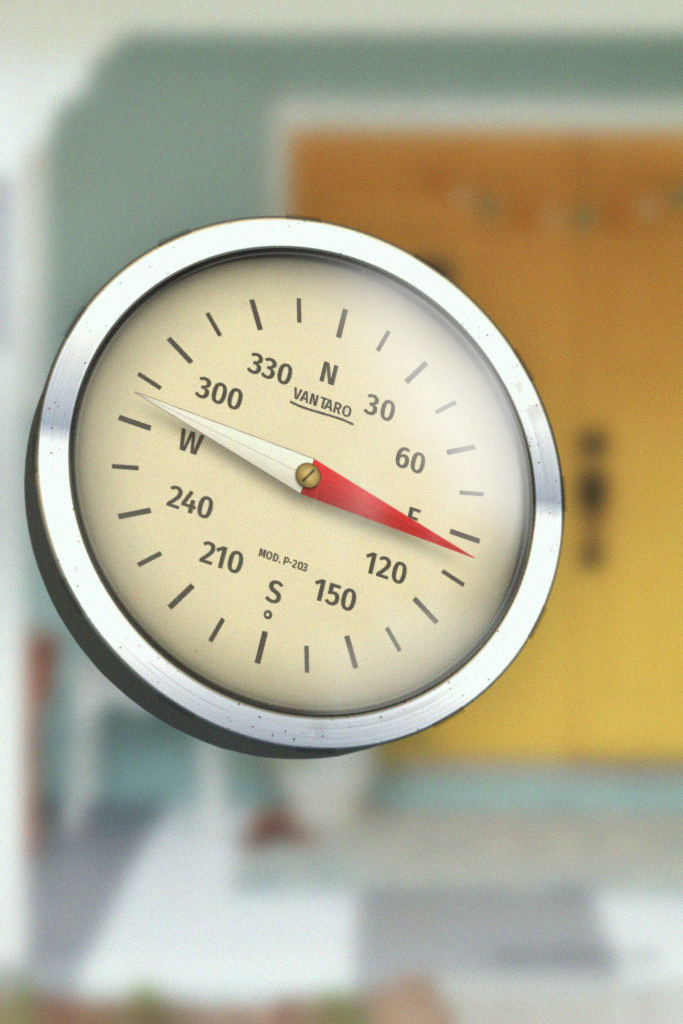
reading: value=97.5 unit=°
